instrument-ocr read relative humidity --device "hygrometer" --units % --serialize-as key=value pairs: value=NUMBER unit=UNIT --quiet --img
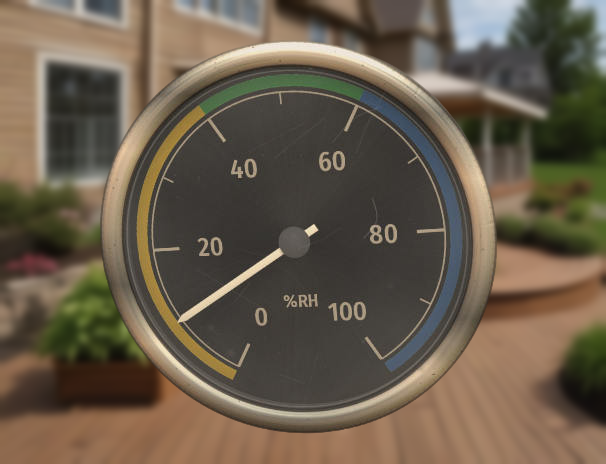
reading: value=10 unit=%
